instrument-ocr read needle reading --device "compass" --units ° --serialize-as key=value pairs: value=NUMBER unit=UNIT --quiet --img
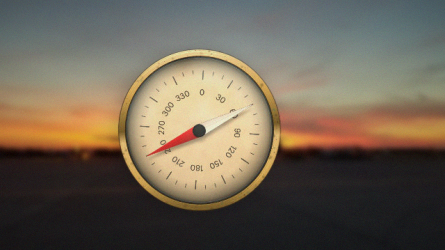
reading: value=240 unit=°
